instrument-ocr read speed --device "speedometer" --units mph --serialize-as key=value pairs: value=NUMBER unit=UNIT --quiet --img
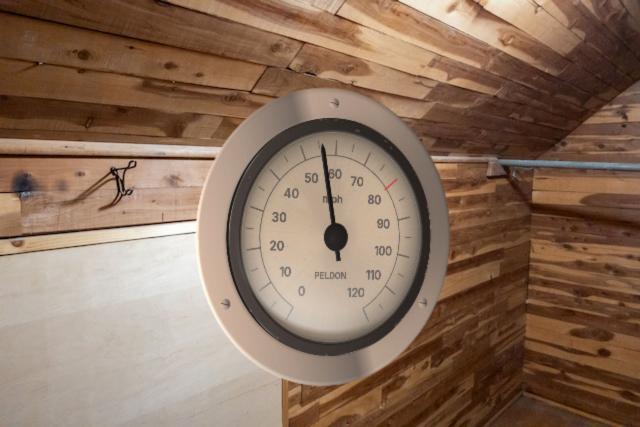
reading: value=55 unit=mph
